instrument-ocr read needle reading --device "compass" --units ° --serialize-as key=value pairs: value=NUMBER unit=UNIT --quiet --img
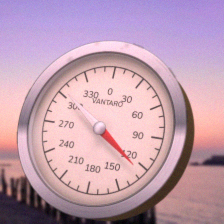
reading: value=125 unit=°
